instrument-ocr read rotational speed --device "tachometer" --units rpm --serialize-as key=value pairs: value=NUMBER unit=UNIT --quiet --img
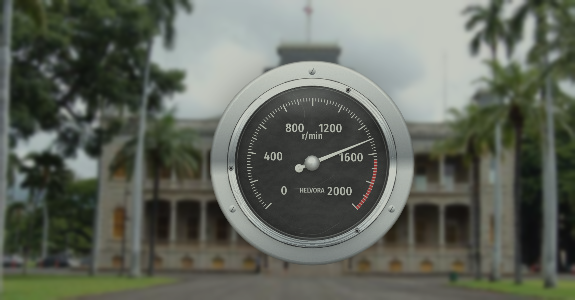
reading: value=1500 unit=rpm
